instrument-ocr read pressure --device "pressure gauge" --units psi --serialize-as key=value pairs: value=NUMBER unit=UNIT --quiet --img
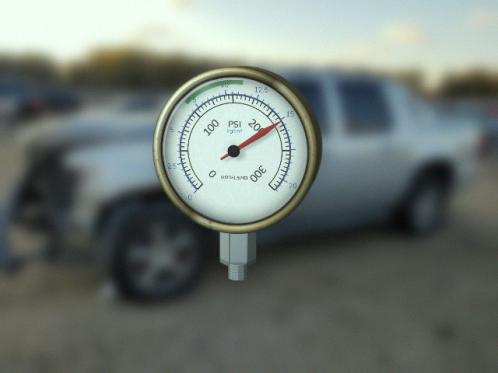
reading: value=215 unit=psi
